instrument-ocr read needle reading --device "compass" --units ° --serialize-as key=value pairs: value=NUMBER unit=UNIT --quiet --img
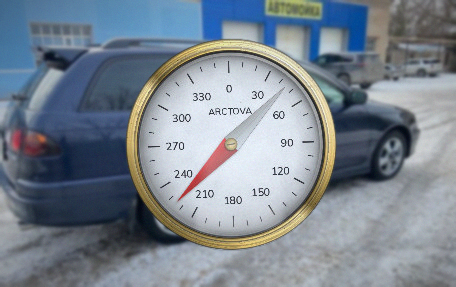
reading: value=225 unit=°
